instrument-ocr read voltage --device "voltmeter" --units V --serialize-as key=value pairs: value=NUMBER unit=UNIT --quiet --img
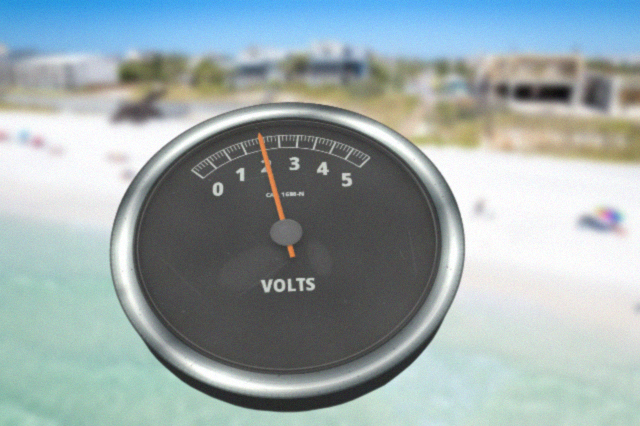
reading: value=2 unit=V
